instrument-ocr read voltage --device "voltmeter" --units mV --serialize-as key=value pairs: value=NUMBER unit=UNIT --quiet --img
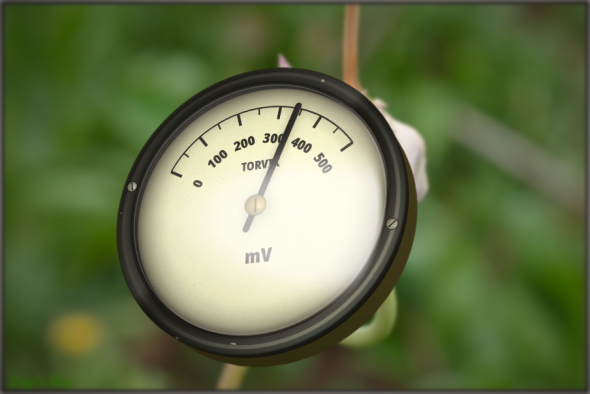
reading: value=350 unit=mV
